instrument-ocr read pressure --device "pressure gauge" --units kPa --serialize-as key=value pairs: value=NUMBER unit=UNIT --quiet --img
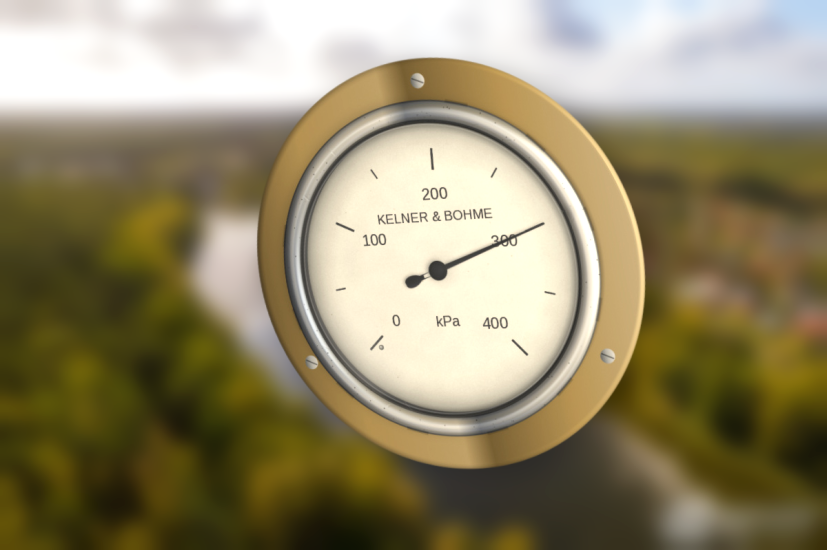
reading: value=300 unit=kPa
